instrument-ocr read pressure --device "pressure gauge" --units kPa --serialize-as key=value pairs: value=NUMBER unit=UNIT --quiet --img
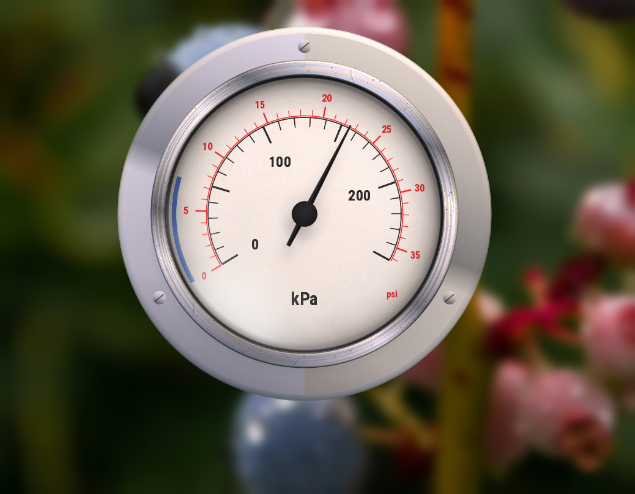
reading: value=155 unit=kPa
